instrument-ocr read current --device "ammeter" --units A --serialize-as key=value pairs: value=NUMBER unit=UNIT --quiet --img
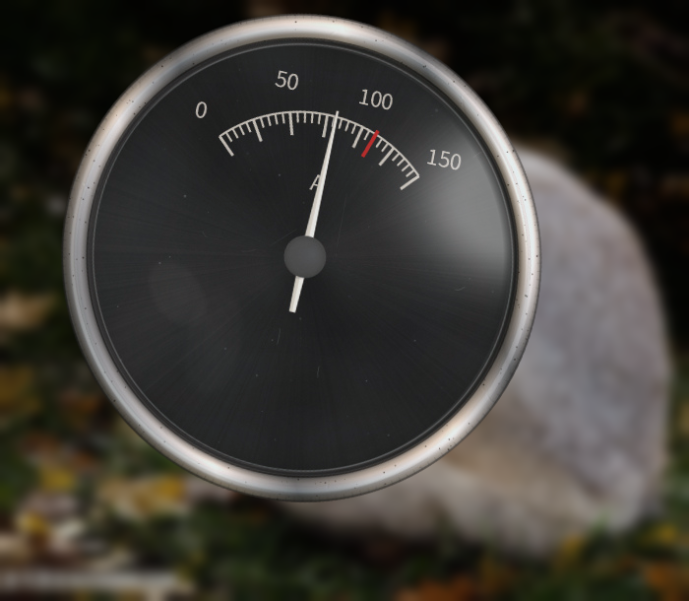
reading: value=80 unit=A
